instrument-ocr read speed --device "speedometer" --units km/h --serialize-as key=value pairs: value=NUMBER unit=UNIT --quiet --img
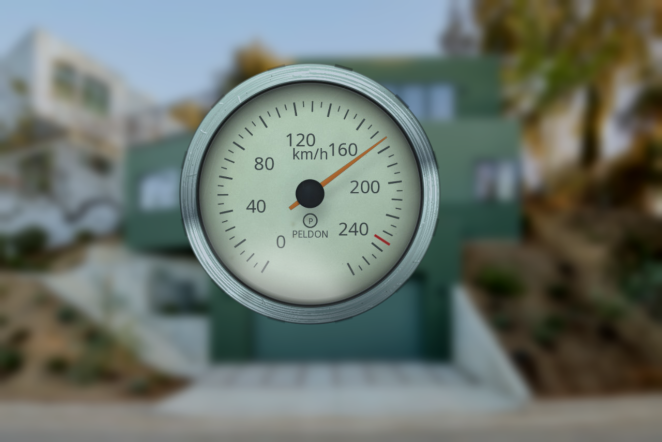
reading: value=175 unit=km/h
